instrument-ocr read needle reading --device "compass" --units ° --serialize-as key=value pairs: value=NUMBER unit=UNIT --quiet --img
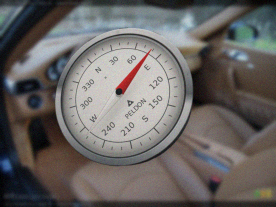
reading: value=80 unit=°
